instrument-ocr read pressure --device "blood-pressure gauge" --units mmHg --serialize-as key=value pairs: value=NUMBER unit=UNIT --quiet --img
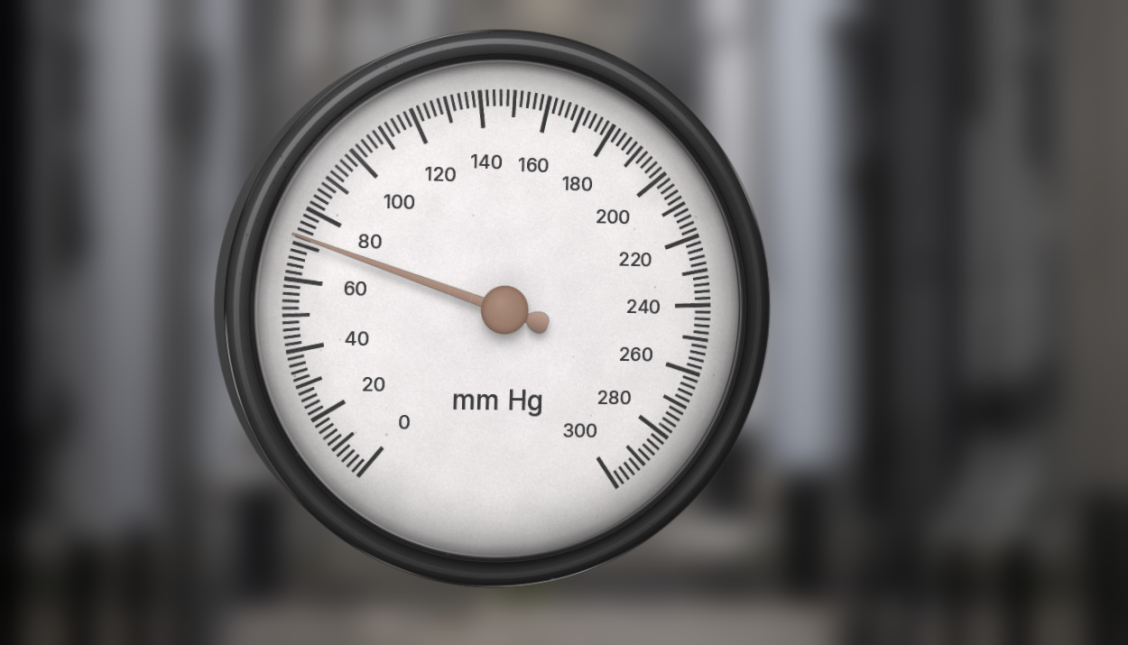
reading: value=72 unit=mmHg
